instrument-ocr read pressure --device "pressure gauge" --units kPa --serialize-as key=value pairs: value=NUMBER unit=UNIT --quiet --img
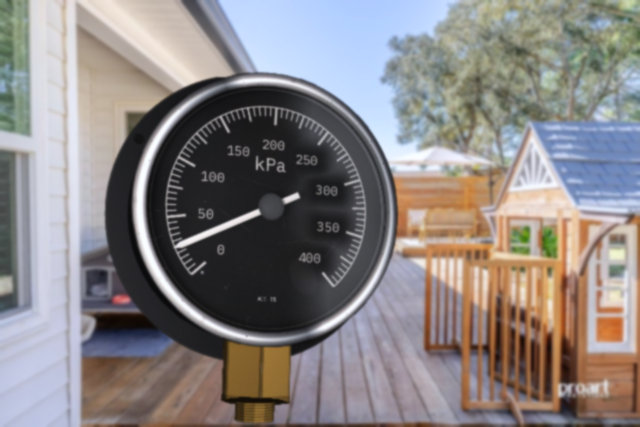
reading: value=25 unit=kPa
